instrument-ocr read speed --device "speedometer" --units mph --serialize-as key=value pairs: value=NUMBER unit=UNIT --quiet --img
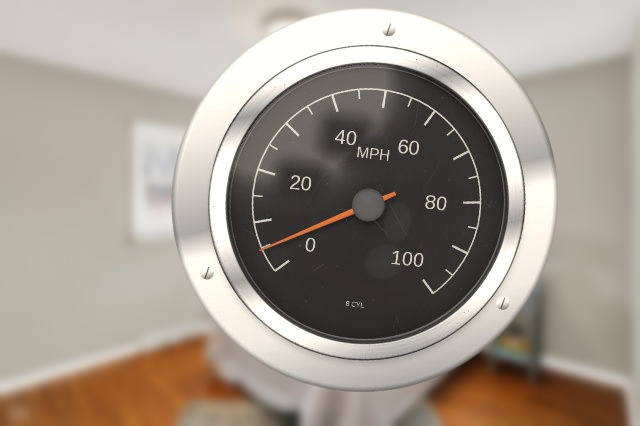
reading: value=5 unit=mph
